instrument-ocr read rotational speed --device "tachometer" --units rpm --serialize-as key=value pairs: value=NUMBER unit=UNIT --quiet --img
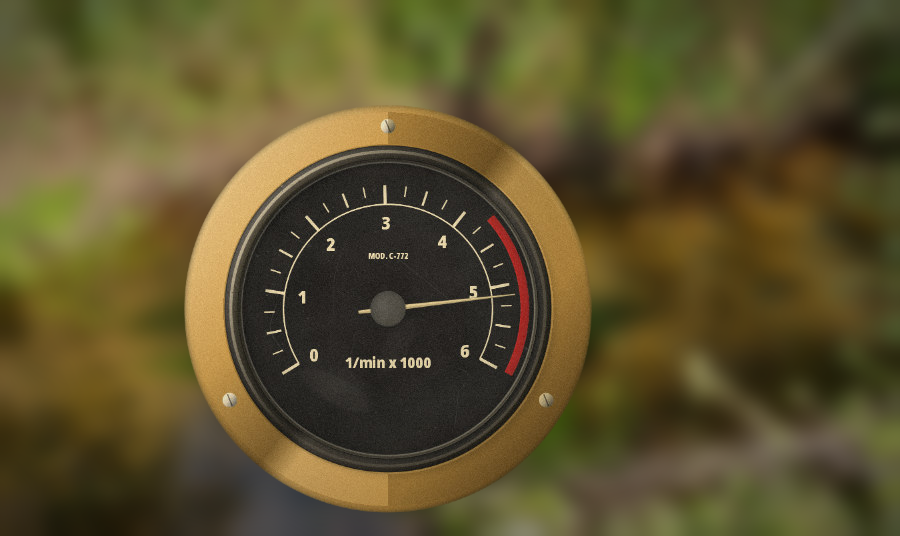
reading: value=5125 unit=rpm
